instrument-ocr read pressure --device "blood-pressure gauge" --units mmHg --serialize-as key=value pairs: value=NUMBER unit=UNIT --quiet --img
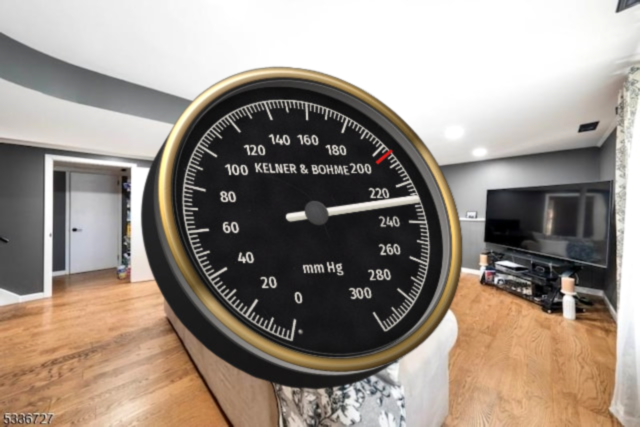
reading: value=230 unit=mmHg
